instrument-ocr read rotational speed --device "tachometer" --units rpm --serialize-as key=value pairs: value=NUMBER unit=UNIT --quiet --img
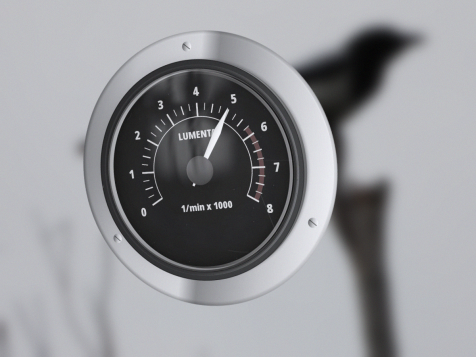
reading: value=5000 unit=rpm
